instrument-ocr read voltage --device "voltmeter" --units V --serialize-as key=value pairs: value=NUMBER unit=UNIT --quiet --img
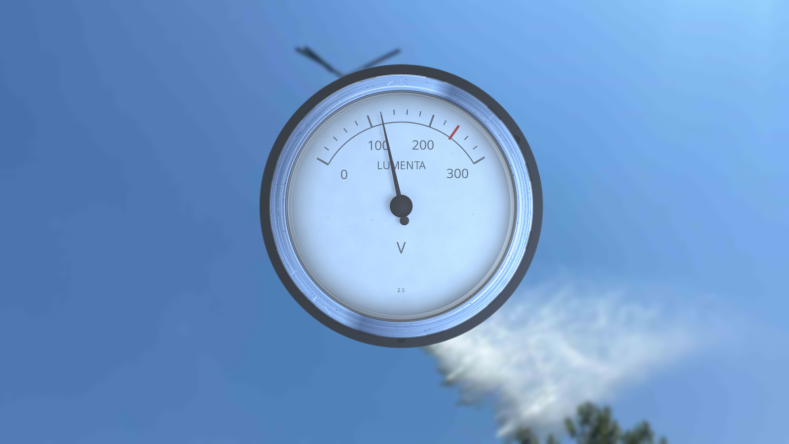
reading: value=120 unit=V
